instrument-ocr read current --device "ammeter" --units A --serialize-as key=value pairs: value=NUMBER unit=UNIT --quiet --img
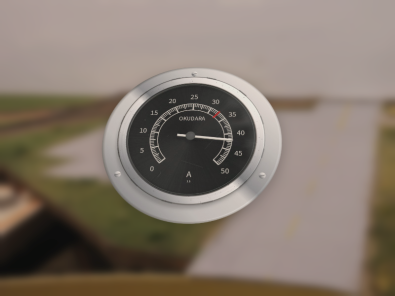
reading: value=42.5 unit=A
